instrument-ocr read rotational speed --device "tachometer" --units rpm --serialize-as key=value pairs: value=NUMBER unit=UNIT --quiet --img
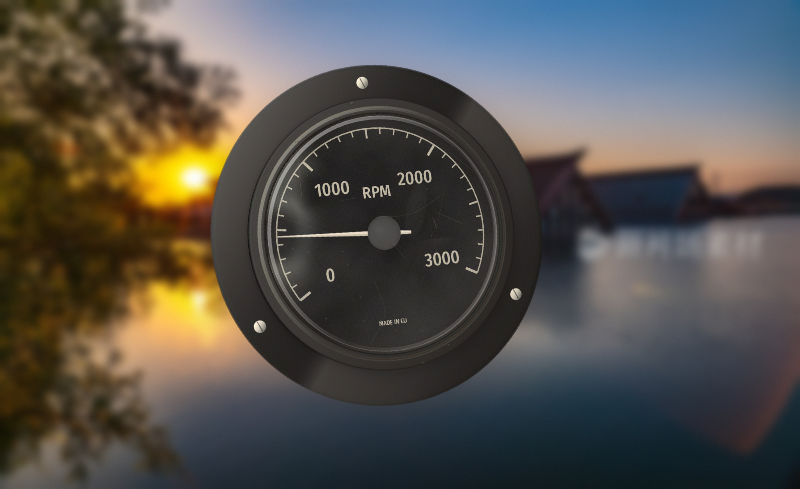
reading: value=450 unit=rpm
